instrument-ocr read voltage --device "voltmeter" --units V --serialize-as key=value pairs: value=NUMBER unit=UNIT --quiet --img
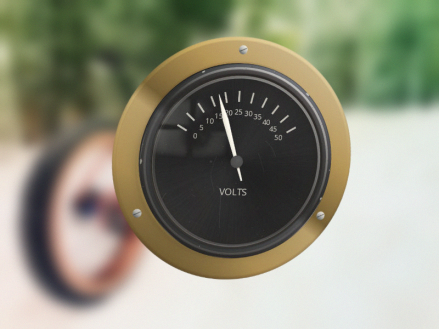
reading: value=17.5 unit=V
